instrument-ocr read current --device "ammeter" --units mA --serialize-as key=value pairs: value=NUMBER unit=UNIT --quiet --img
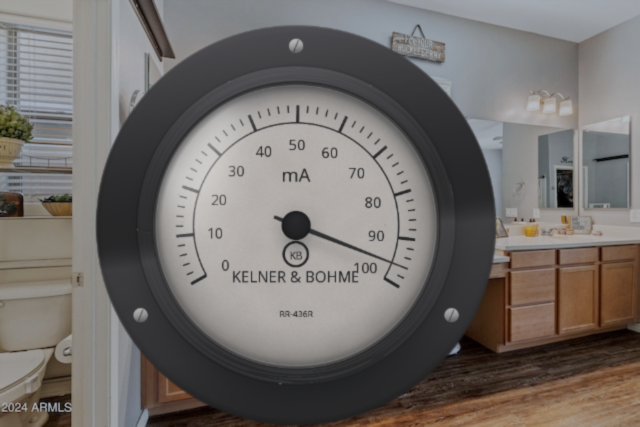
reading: value=96 unit=mA
